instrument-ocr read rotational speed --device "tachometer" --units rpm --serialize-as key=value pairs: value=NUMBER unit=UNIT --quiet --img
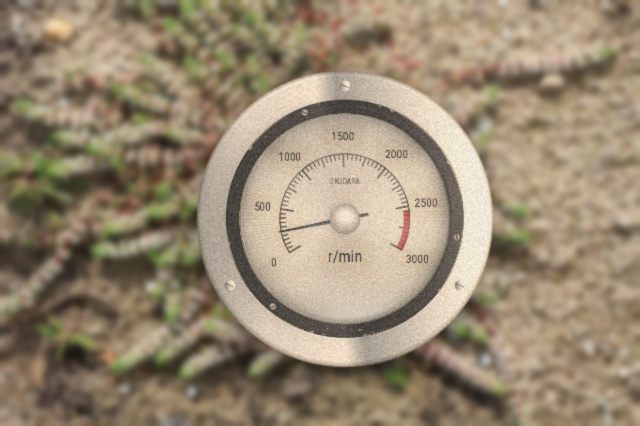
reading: value=250 unit=rpm
